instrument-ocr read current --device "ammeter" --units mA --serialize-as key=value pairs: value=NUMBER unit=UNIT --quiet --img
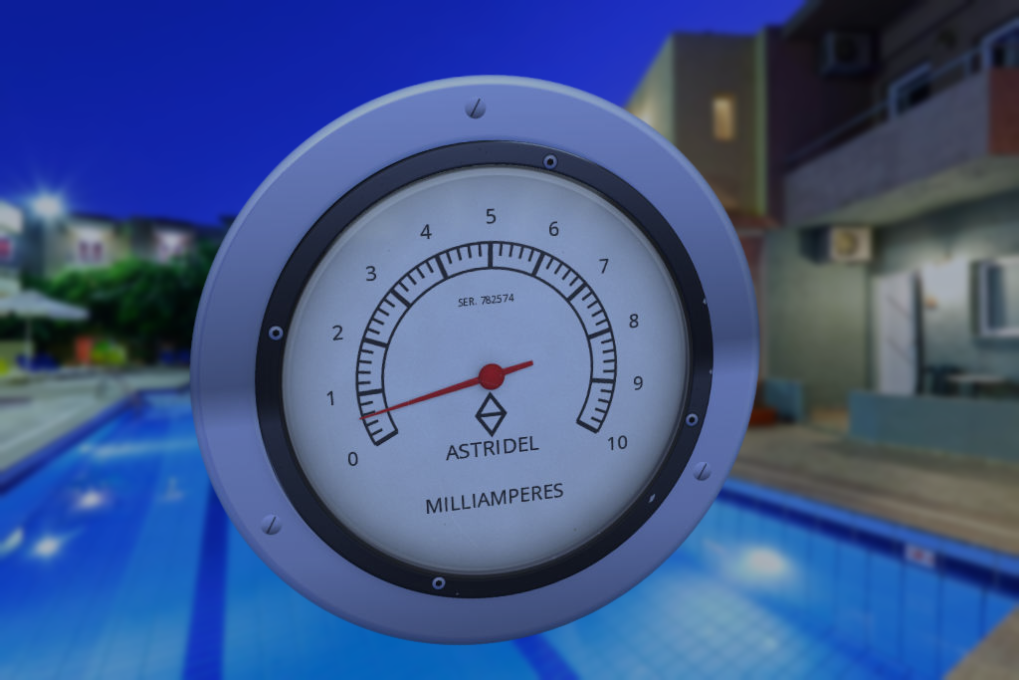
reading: value=0.6 unit=mA
